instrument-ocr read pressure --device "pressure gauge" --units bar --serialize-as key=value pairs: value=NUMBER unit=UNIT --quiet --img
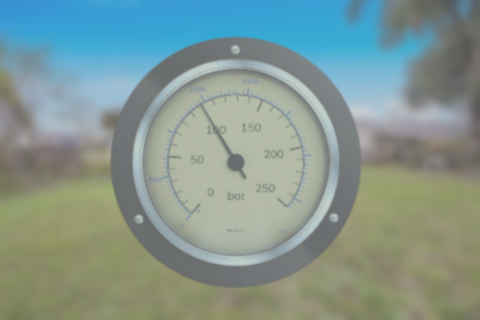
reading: value=100 unit=bar
